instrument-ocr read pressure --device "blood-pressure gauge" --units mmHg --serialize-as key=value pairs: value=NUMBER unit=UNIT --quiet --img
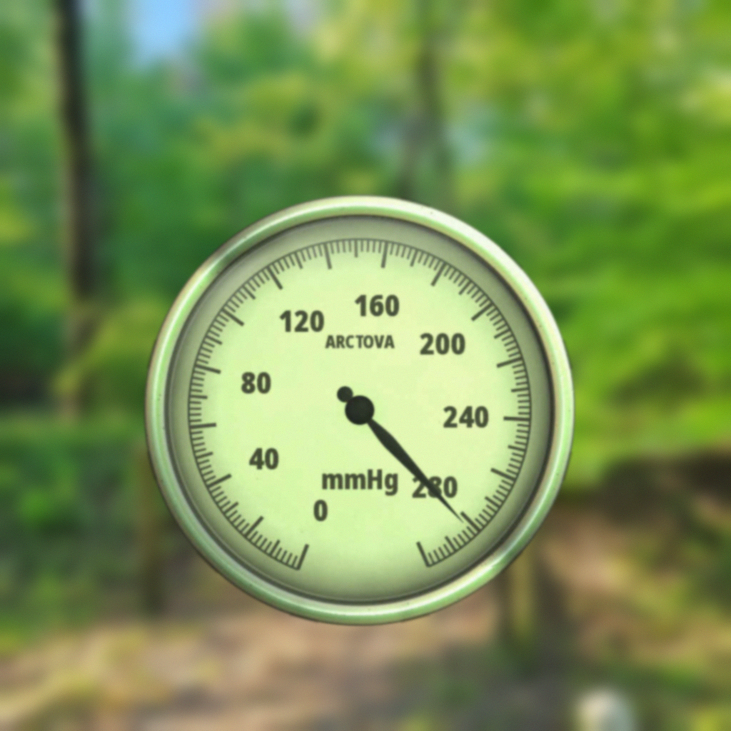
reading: value=282 unit=mmHg
